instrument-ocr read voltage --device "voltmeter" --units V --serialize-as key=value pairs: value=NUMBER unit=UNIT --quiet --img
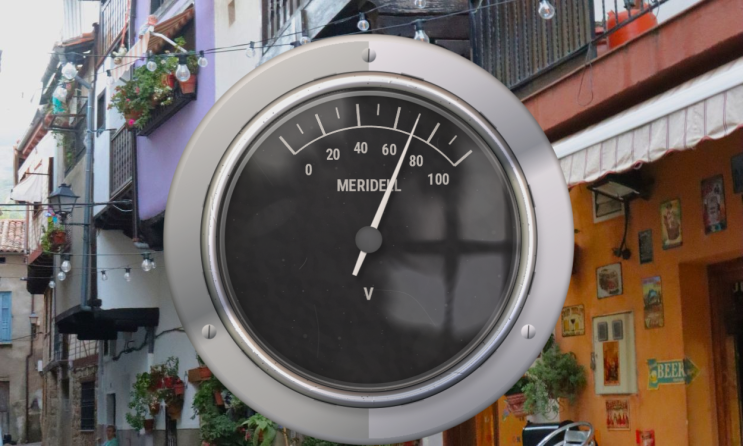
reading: value=70 unit=V
